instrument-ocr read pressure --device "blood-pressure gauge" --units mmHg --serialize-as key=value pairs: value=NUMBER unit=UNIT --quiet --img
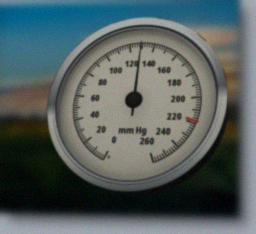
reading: value=130 unit=mmHg
